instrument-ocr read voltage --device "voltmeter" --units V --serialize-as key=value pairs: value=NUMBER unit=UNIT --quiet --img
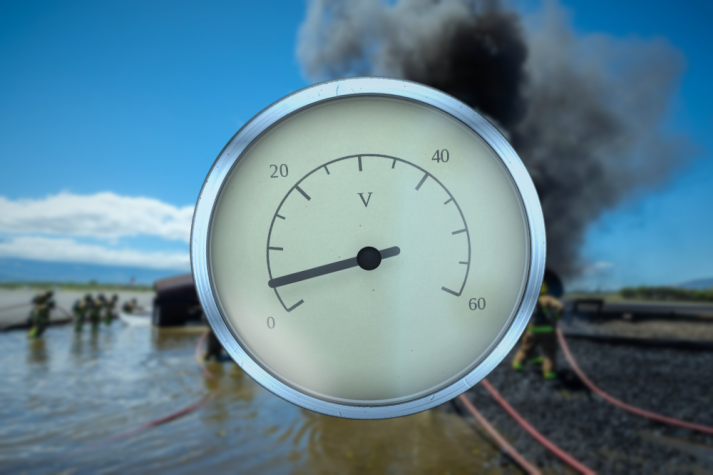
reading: value=5 unit=V
